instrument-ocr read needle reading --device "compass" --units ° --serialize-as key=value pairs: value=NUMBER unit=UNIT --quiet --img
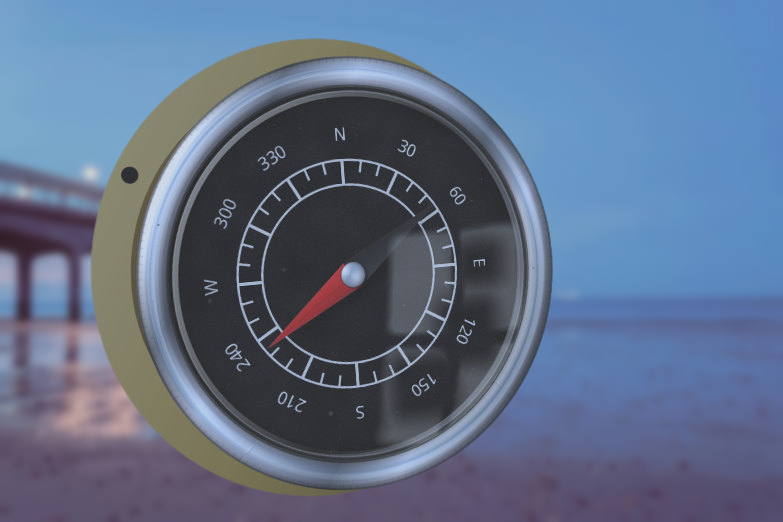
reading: value=235 unit=°
